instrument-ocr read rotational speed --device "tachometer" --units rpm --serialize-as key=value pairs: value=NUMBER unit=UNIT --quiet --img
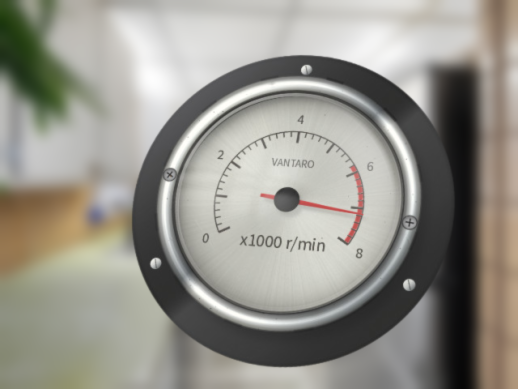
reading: value=7200 unit=rpm
